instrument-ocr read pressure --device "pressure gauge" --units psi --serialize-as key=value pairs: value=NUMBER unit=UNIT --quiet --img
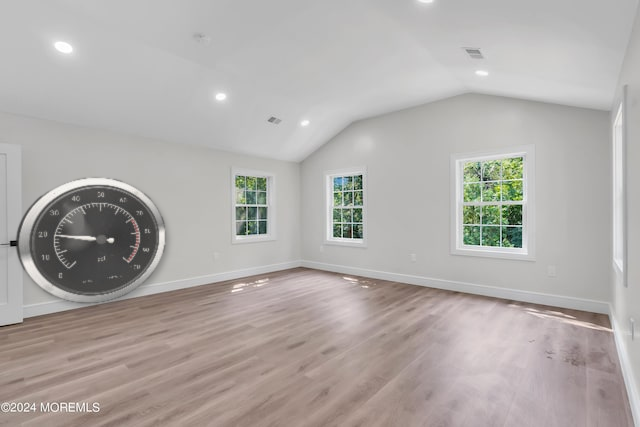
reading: value=20 unit=psi
